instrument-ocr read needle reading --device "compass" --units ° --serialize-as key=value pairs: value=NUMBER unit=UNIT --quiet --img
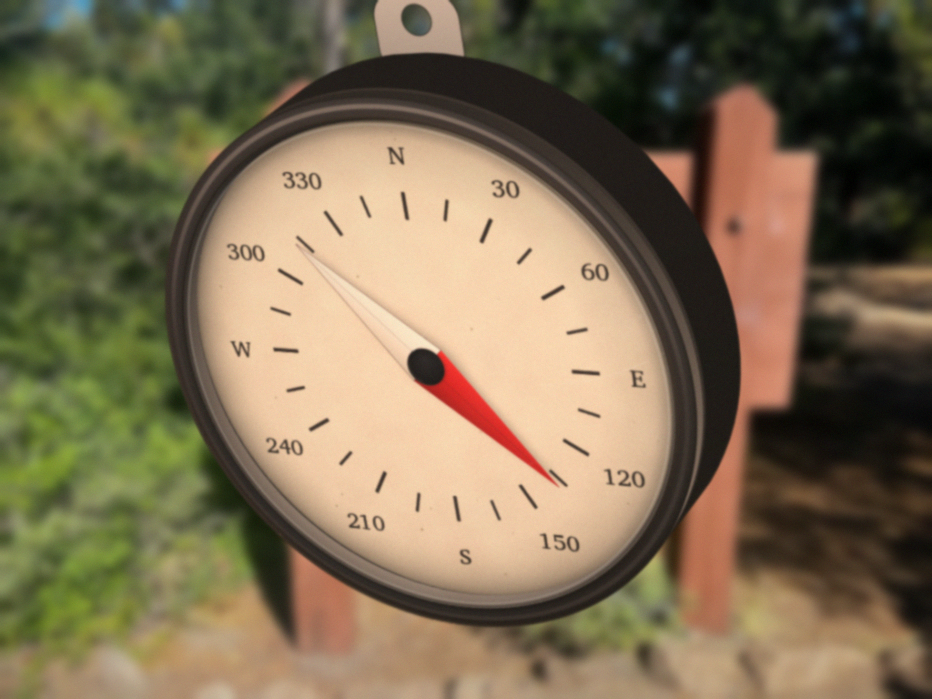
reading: value=135 unit=°
